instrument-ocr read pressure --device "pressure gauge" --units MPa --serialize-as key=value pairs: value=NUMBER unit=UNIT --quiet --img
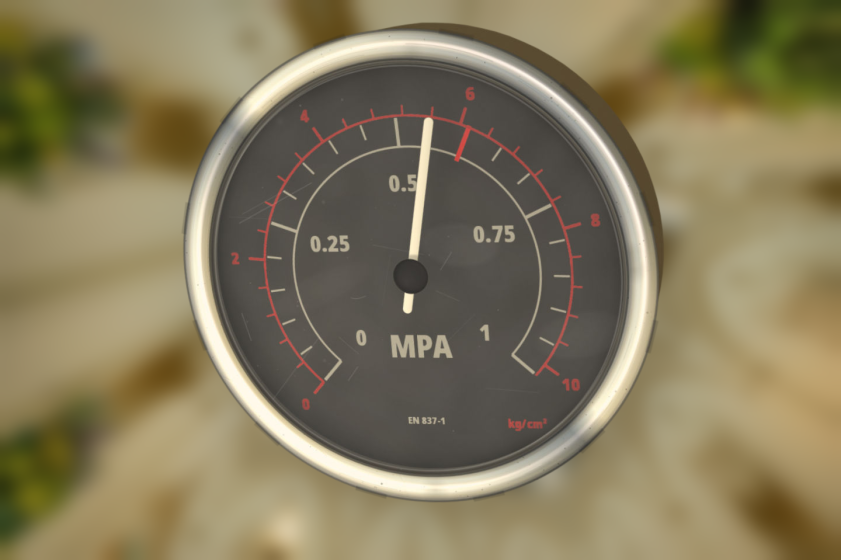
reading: value=0.55 unit=MPa
